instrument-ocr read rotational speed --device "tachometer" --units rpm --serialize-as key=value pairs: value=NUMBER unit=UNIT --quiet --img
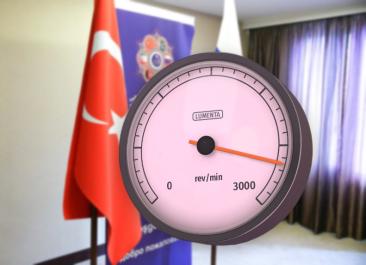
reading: value=2650 unit=rpm
